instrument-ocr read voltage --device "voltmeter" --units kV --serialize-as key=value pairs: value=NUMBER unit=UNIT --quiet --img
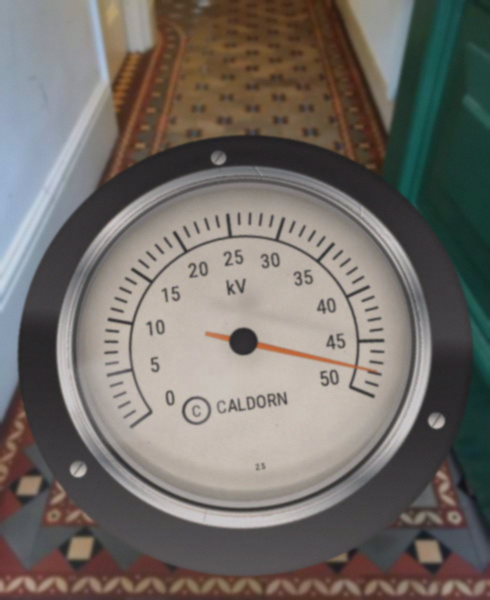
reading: value=48 unit=kV
